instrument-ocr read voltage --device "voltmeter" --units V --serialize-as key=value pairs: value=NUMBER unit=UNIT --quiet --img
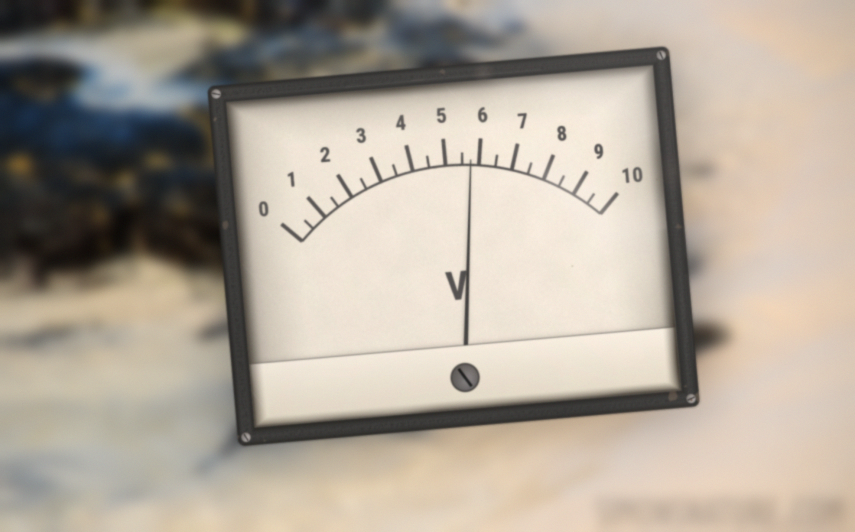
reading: value=5.75 unit=V
